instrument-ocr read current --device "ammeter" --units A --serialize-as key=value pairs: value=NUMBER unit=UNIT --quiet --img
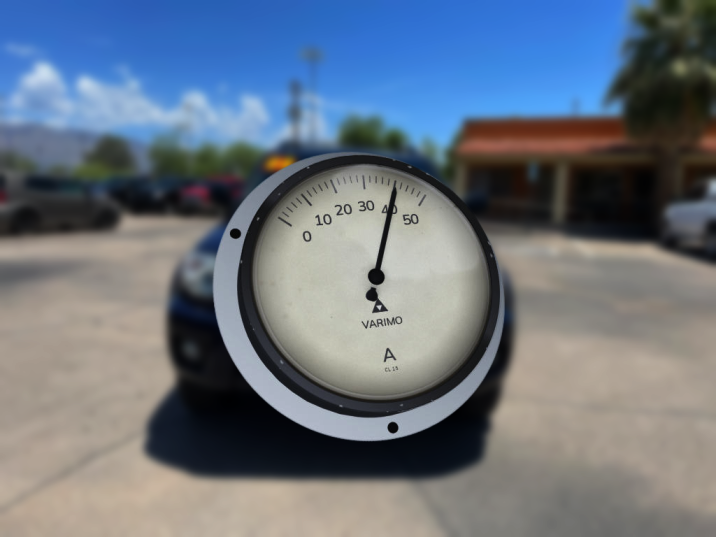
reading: value=40 unit=A
